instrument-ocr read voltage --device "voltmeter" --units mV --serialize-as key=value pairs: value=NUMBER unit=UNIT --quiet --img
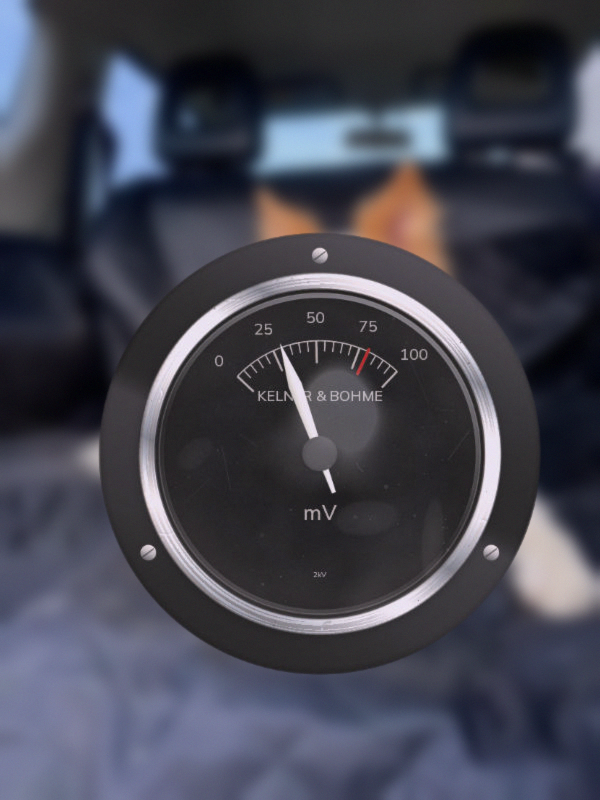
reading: value=30 unit=mV
